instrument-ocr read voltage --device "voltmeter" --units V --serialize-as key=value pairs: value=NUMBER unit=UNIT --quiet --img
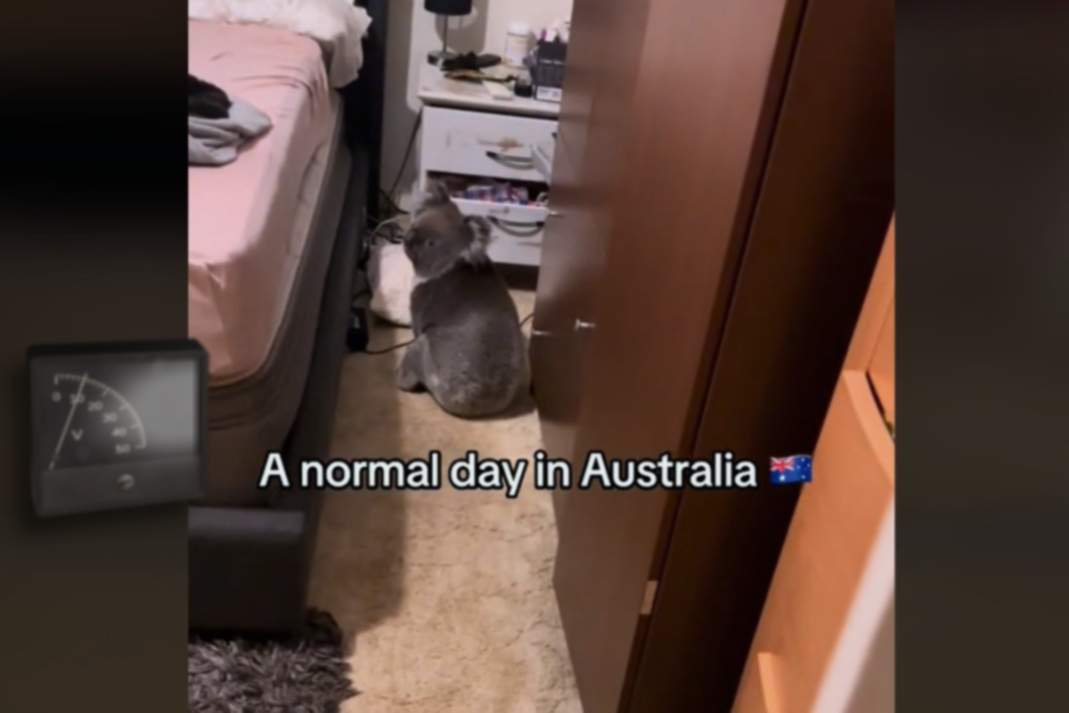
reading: value=10 unit=V
